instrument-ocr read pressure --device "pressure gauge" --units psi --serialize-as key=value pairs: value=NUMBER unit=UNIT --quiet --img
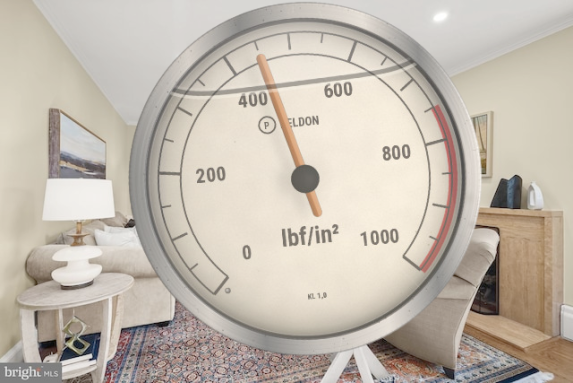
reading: value=450 unit=psi
